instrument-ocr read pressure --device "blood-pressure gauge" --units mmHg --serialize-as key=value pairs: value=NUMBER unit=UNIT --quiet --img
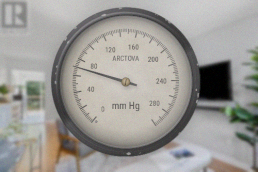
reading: value=70 unit=mmHg
